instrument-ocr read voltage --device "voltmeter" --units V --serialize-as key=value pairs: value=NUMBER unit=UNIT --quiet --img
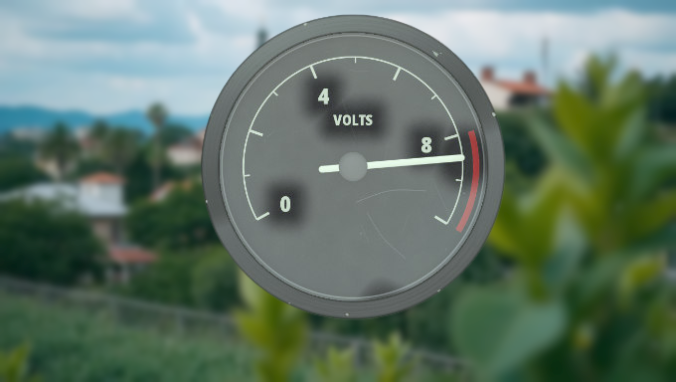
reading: value=8.5 unit=V
